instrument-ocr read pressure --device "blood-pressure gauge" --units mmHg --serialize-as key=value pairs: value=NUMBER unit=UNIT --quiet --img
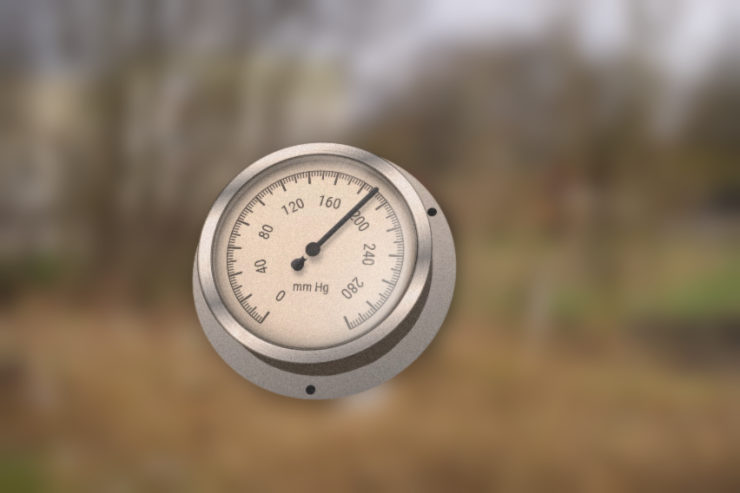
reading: value=190 unit=mmHg
